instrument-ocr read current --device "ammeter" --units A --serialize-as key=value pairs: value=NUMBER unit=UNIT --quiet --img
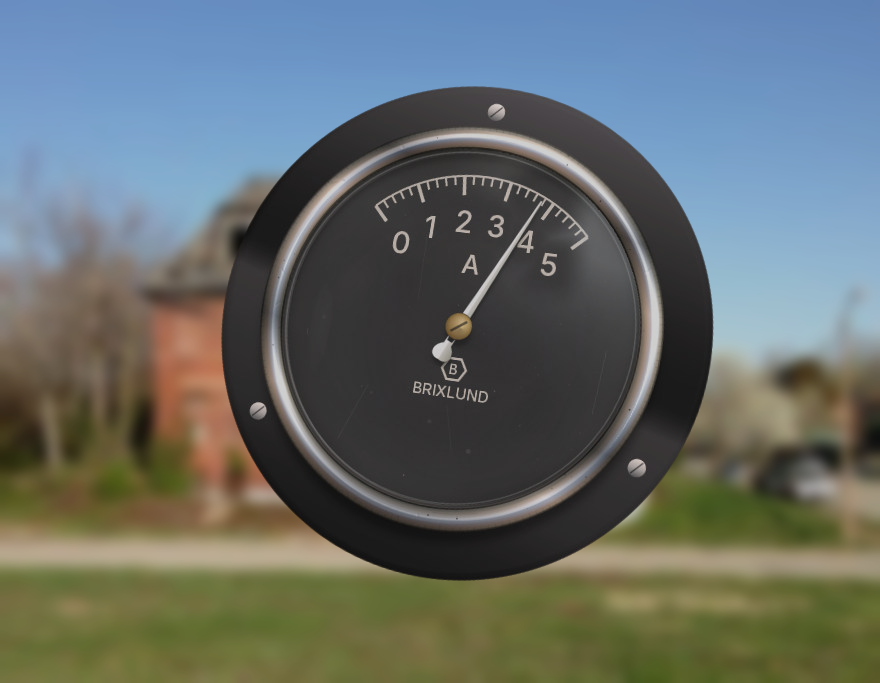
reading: value=3.8 unit=A
